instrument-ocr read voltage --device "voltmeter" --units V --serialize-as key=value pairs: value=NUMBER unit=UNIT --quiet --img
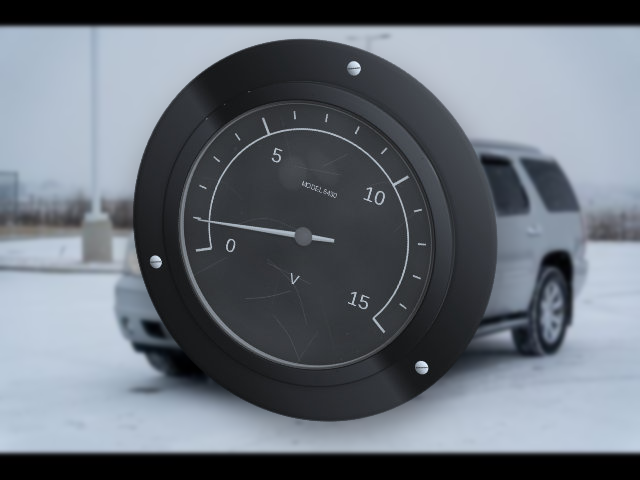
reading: value=1 unit=V
